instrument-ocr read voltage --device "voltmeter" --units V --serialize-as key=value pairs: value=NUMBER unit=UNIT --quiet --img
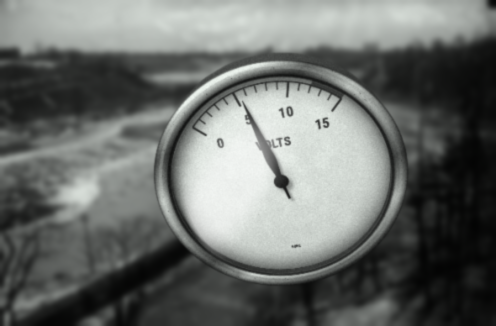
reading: value=5.5 unit=V
